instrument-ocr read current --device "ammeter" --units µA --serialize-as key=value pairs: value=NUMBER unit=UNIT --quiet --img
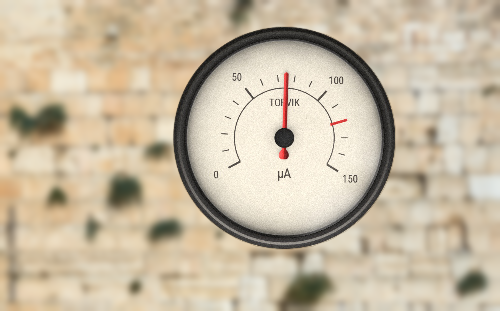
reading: value=75 unit=µA
